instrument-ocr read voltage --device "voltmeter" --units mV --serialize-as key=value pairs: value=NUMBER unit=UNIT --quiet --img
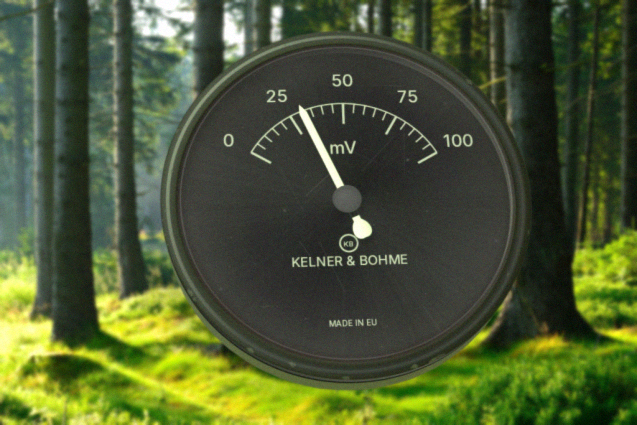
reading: value=30 unit=mV
